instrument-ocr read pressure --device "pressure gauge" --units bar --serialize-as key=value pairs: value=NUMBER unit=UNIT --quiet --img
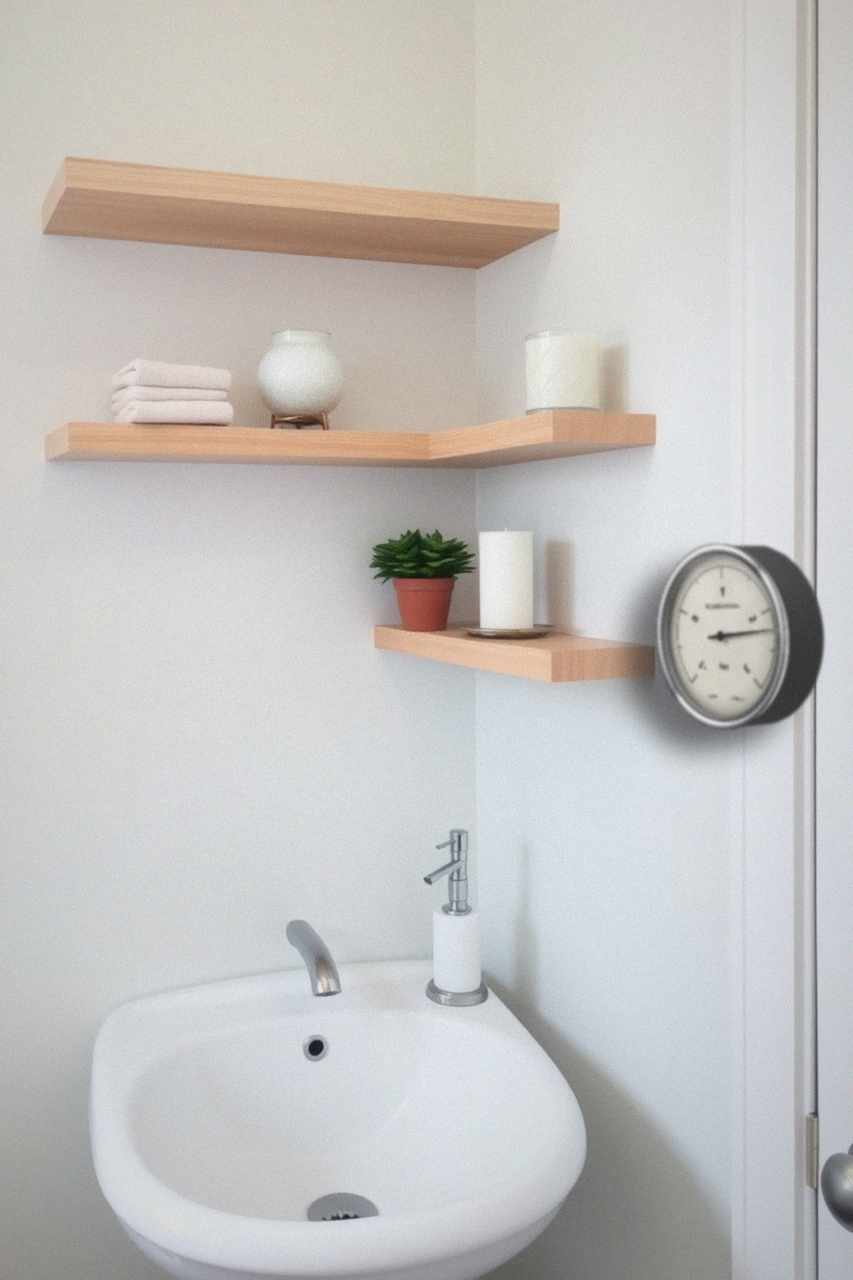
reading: value=2.25 unit=bar
